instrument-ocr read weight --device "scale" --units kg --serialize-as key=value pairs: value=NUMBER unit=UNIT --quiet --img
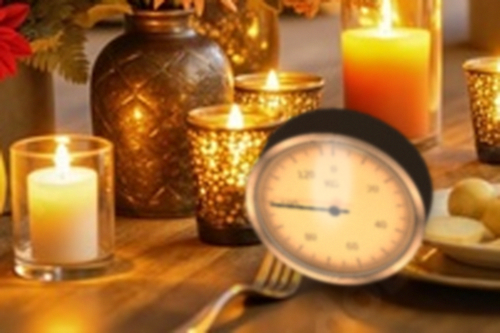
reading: value=100 unit=kg
